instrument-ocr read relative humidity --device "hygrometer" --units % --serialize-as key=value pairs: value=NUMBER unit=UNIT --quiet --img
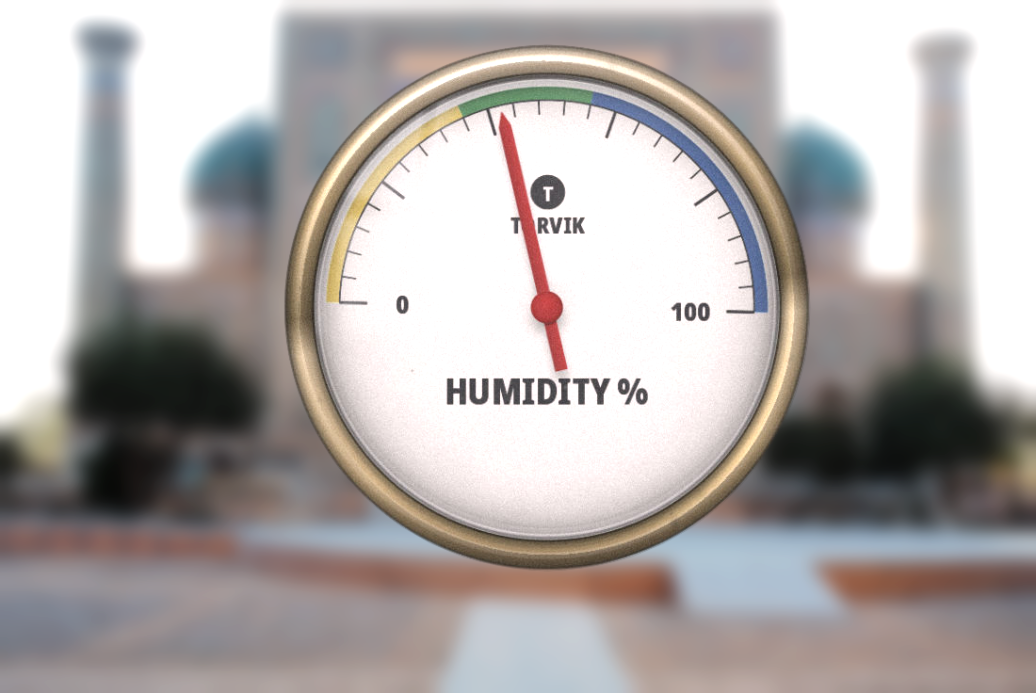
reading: value=42 unit=%
